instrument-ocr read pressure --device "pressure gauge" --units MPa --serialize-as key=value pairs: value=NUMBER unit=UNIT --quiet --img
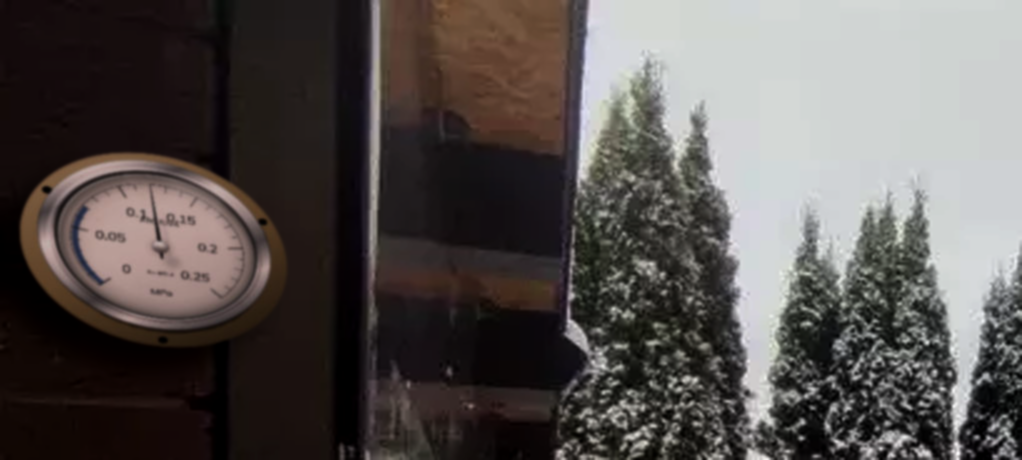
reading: value=0.12 unit=MPa
